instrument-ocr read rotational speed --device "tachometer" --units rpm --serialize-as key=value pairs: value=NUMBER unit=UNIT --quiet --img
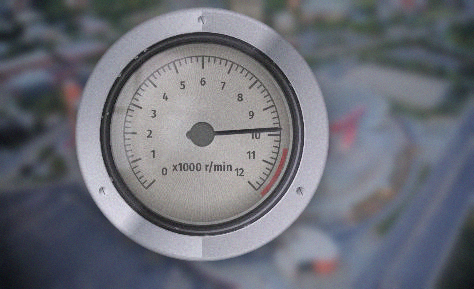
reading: value=9800 unit=rpm
